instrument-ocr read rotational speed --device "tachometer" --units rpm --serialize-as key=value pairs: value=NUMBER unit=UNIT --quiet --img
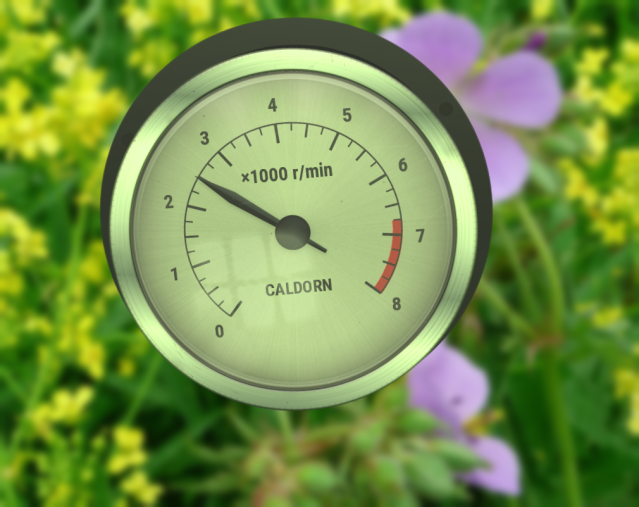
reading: value=2500 unit=rpm
